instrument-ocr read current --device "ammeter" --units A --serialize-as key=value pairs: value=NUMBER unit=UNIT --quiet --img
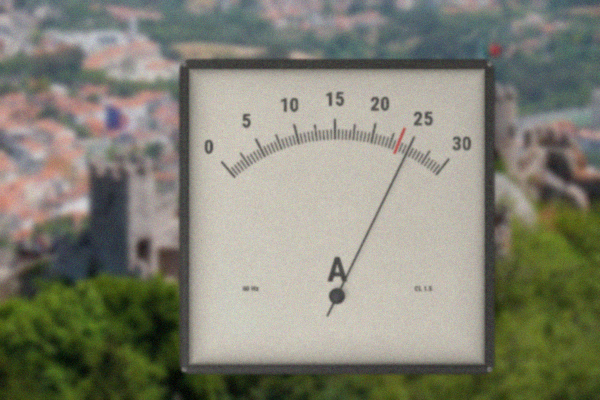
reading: value=25 unit=A
